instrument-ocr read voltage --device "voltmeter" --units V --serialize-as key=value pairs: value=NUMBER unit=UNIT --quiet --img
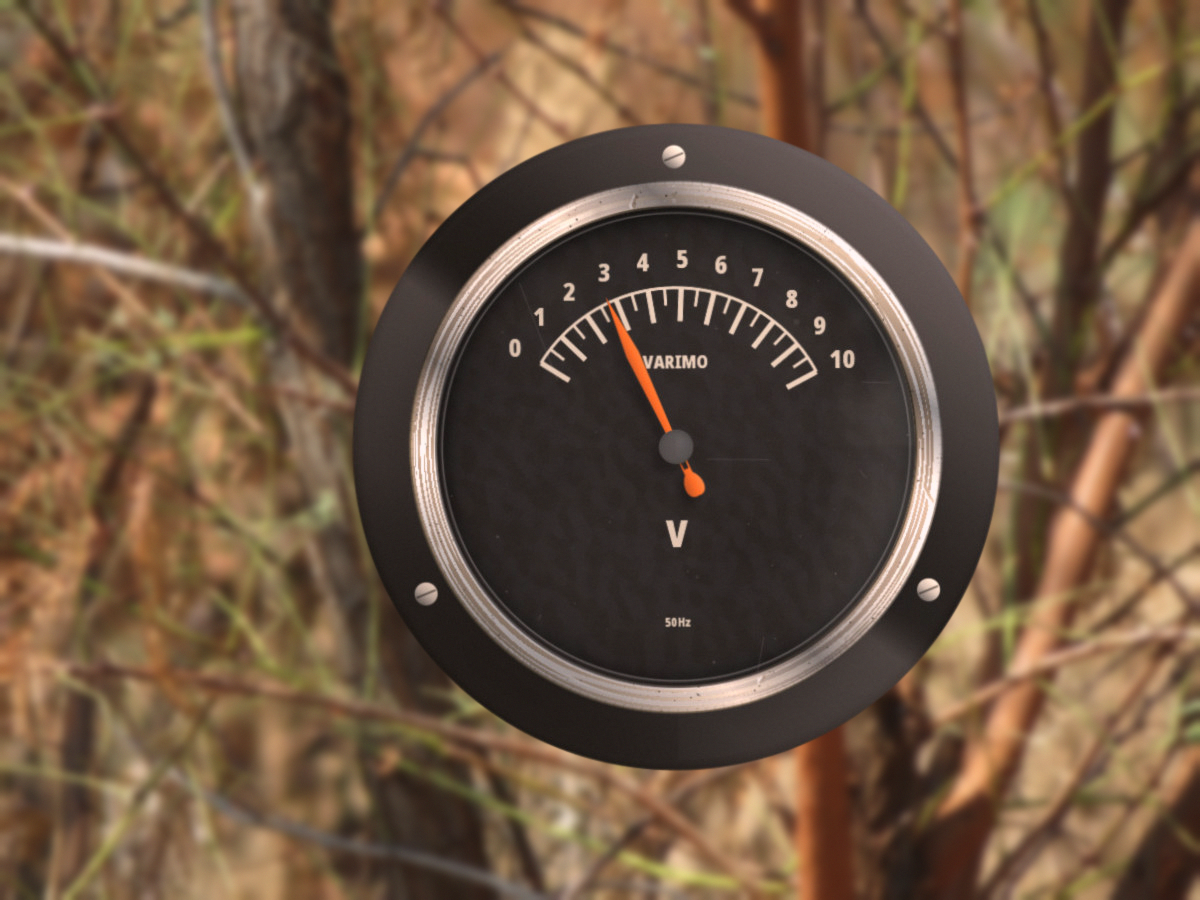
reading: value=2.75 unit=V
